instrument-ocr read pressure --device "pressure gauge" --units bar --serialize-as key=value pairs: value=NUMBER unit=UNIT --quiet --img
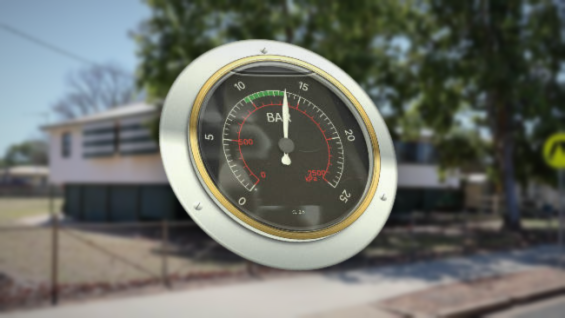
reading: value=13.5 unit=bar
